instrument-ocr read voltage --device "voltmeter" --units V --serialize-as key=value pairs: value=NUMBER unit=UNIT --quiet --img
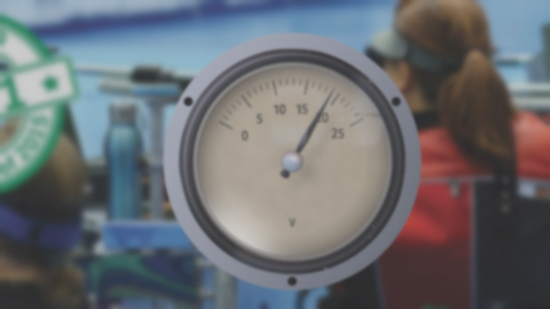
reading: value=19 unit=V
